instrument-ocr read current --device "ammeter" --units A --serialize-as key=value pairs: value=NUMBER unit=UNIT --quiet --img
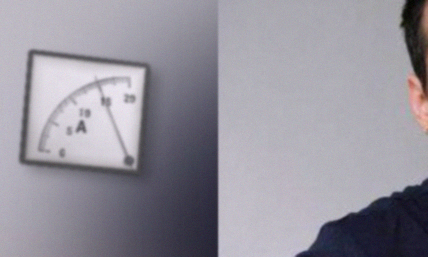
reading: value=15 unit=A
